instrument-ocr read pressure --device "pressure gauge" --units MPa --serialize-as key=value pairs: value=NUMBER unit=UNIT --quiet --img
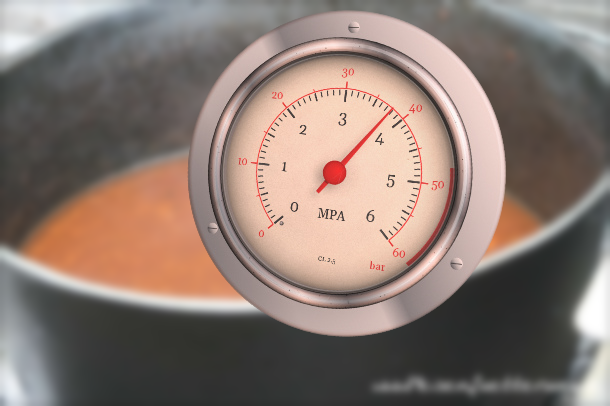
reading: value=3.8 unit=MPa
